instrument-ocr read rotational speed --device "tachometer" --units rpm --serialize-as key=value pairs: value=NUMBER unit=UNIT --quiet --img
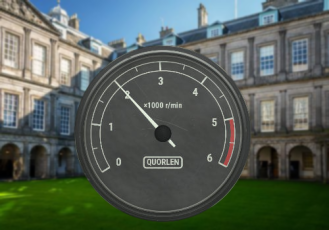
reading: value=2000 unit=rpm
